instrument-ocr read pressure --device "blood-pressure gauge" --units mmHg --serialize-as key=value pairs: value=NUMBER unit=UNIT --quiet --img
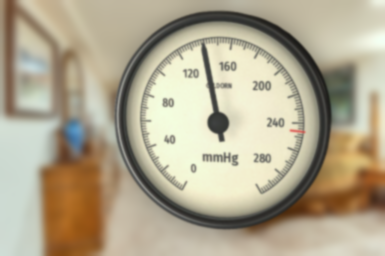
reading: value=140 unit=mmHg
